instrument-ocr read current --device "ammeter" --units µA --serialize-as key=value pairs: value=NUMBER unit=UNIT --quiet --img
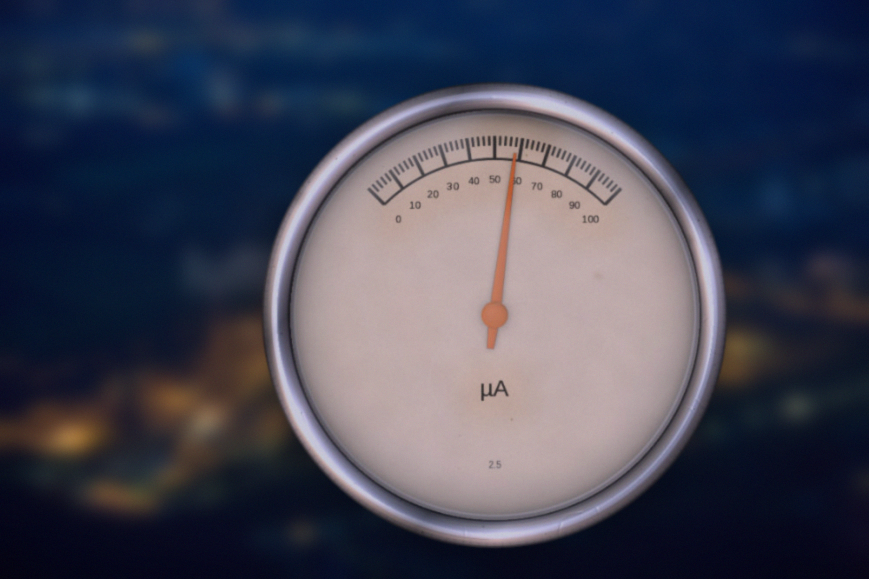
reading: value=58 unit=µA
